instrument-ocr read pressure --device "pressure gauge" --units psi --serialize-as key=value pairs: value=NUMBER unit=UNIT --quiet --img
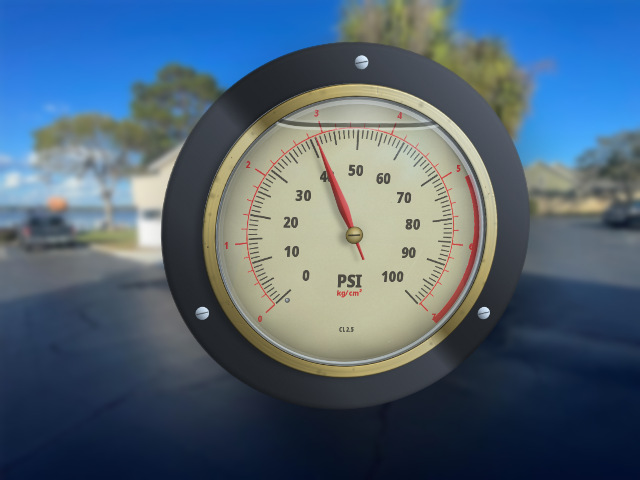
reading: value=41 unit=psi
